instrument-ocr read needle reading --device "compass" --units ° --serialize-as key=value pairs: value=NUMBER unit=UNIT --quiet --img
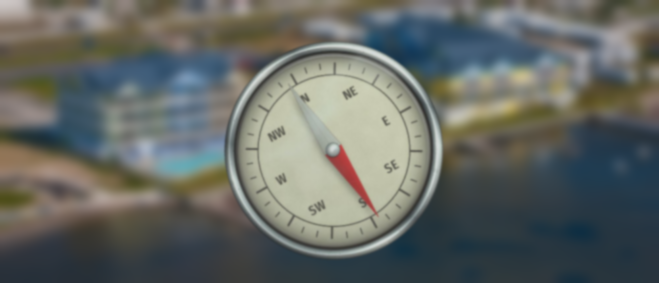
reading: value=175 unit=°
